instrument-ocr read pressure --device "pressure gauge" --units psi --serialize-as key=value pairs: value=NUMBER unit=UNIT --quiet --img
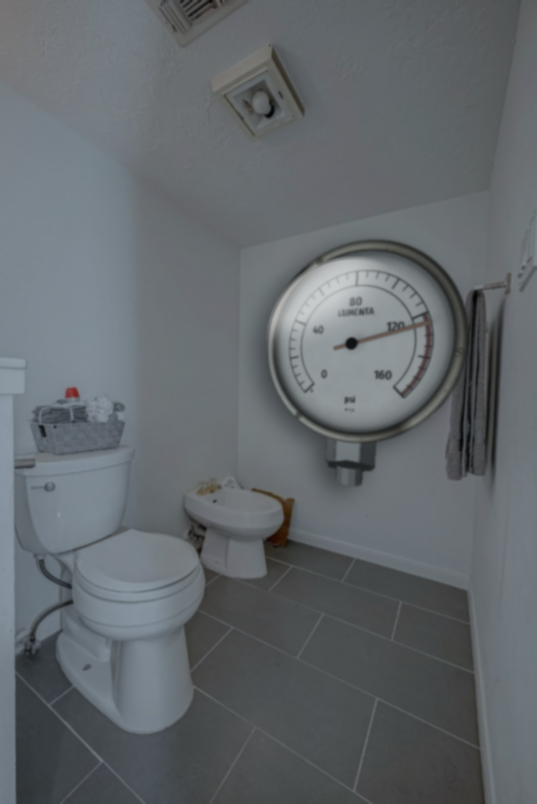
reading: value=125 unit=psi
